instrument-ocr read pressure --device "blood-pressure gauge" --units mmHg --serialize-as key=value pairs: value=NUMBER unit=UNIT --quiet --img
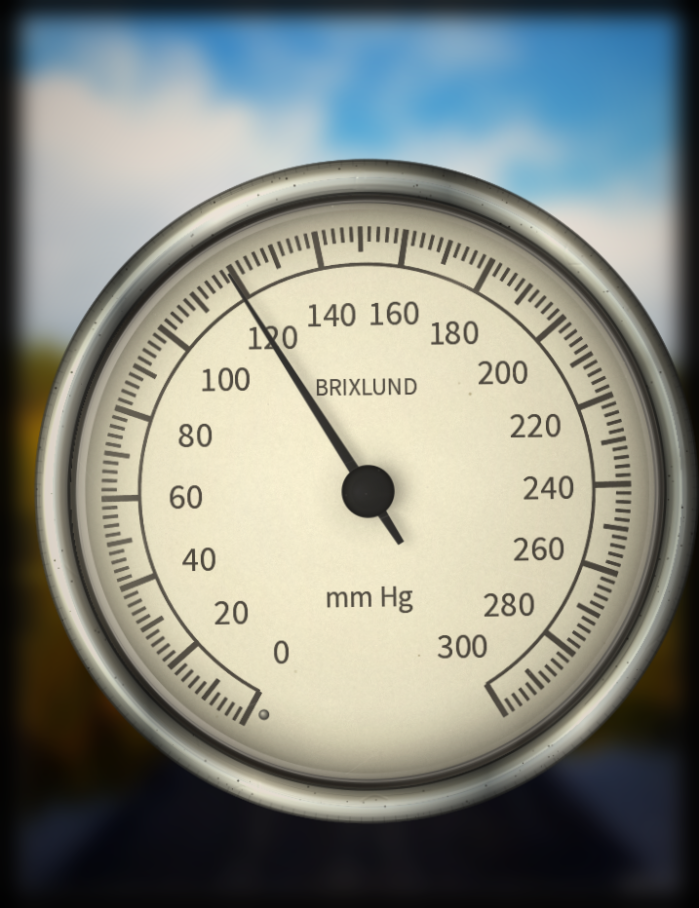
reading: value=119 unit=mmHg
